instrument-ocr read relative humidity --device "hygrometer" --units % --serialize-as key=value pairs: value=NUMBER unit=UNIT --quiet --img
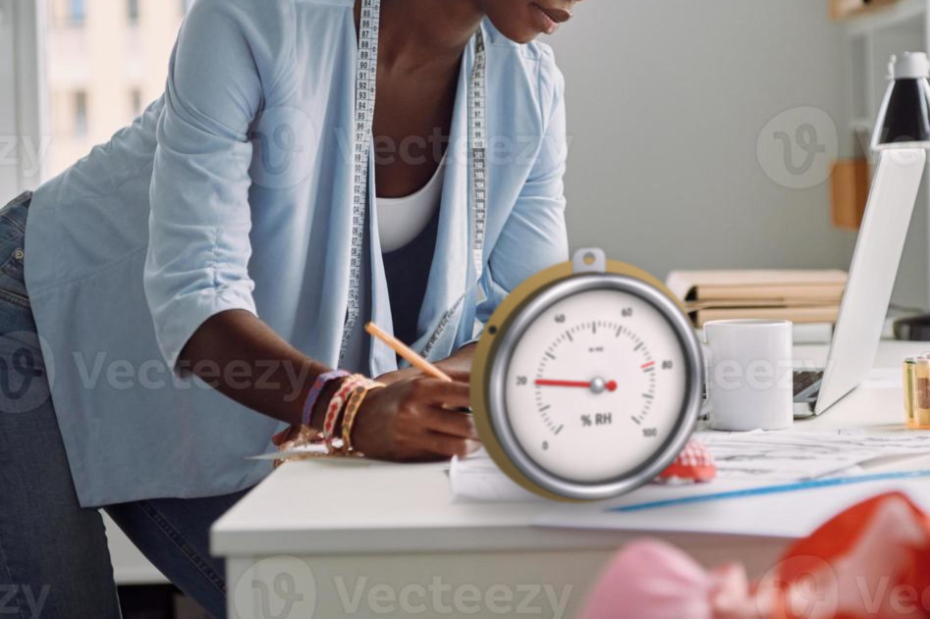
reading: value=20 unit=%
